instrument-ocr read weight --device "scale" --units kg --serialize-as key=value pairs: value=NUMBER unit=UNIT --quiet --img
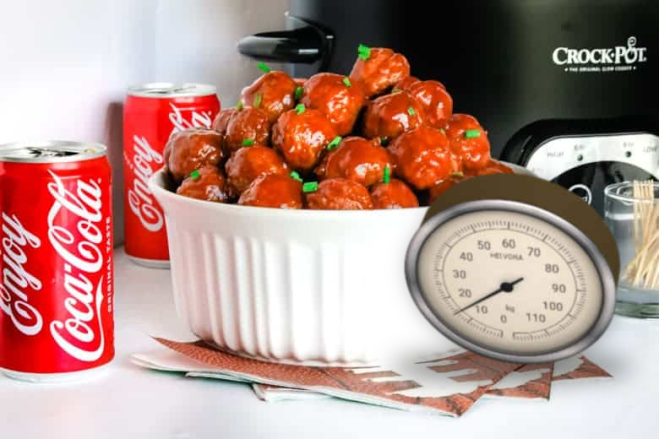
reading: value=15 unit=kg
